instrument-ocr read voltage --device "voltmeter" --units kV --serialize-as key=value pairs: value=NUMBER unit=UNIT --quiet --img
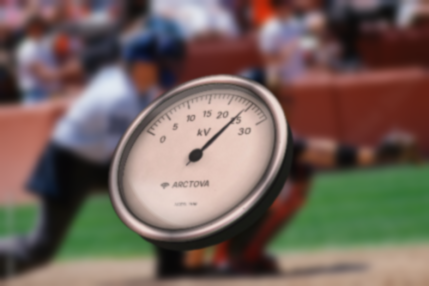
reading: value=25 unit=kV
